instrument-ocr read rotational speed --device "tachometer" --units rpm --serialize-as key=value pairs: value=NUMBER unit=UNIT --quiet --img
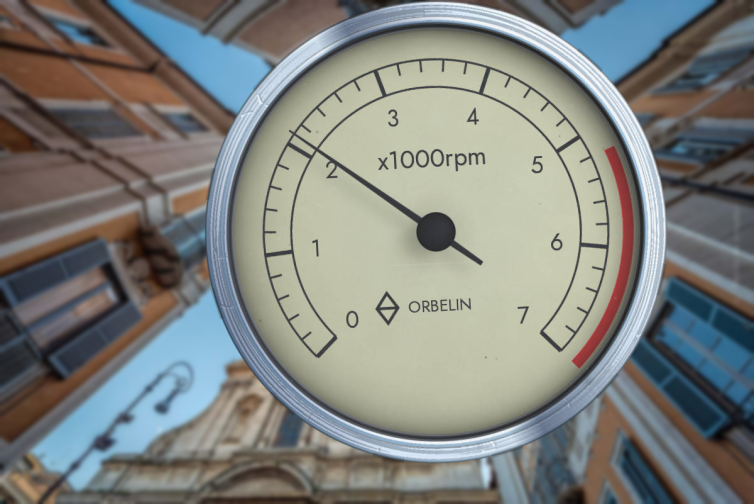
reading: value=2100 unit=rpm
